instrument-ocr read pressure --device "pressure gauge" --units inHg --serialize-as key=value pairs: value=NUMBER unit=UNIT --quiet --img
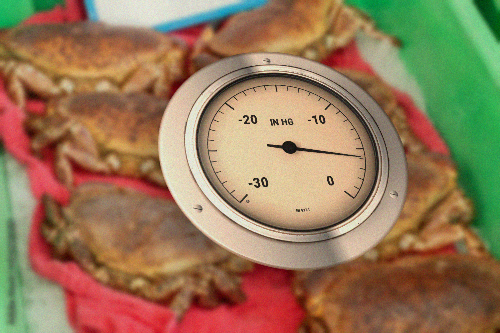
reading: value=-4 unit=inHg
